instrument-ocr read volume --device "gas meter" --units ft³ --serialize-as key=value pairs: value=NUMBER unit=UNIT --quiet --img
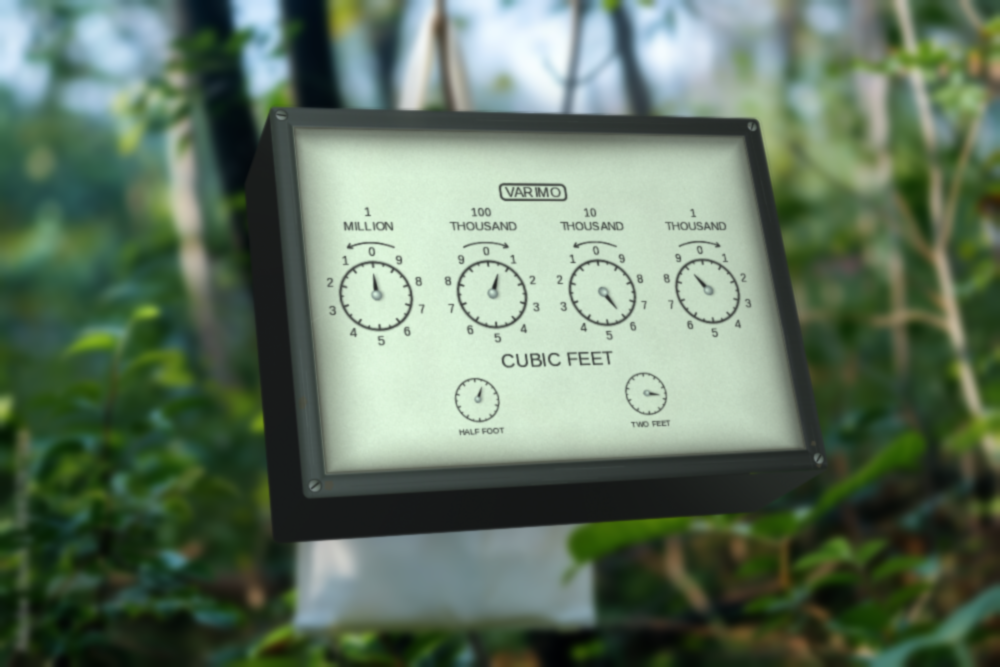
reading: value=5900 unit=ft³
